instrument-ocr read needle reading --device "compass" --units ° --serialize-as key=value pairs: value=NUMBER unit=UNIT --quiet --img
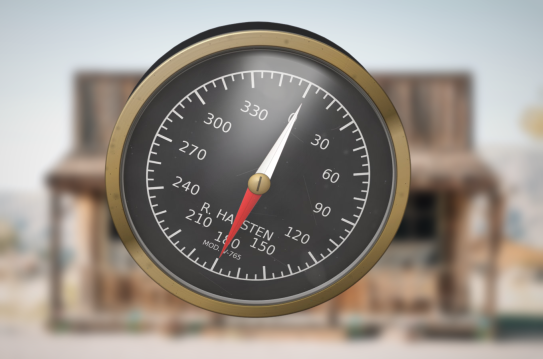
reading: value=180 unit=°
